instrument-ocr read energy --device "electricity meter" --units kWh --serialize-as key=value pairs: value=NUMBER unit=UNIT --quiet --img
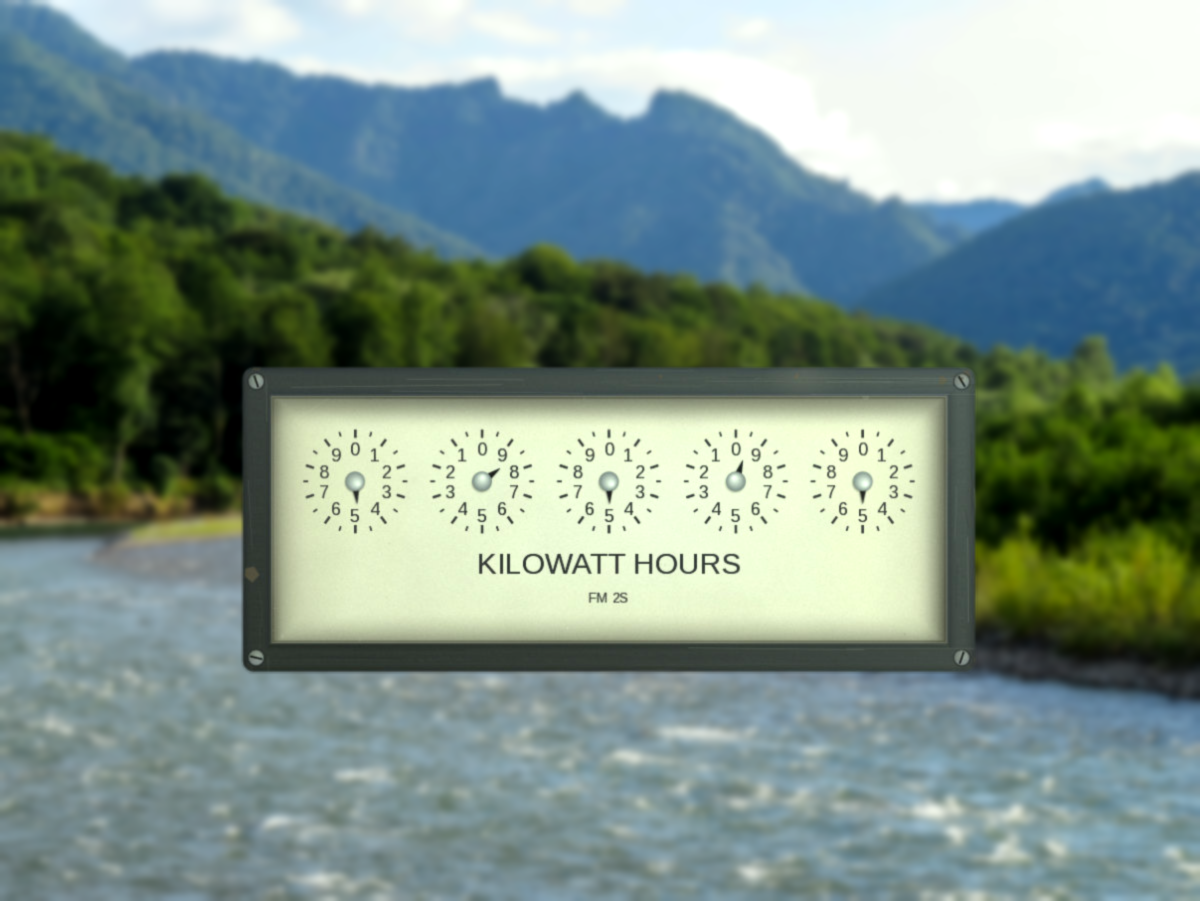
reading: value=48495 unit=kWh
